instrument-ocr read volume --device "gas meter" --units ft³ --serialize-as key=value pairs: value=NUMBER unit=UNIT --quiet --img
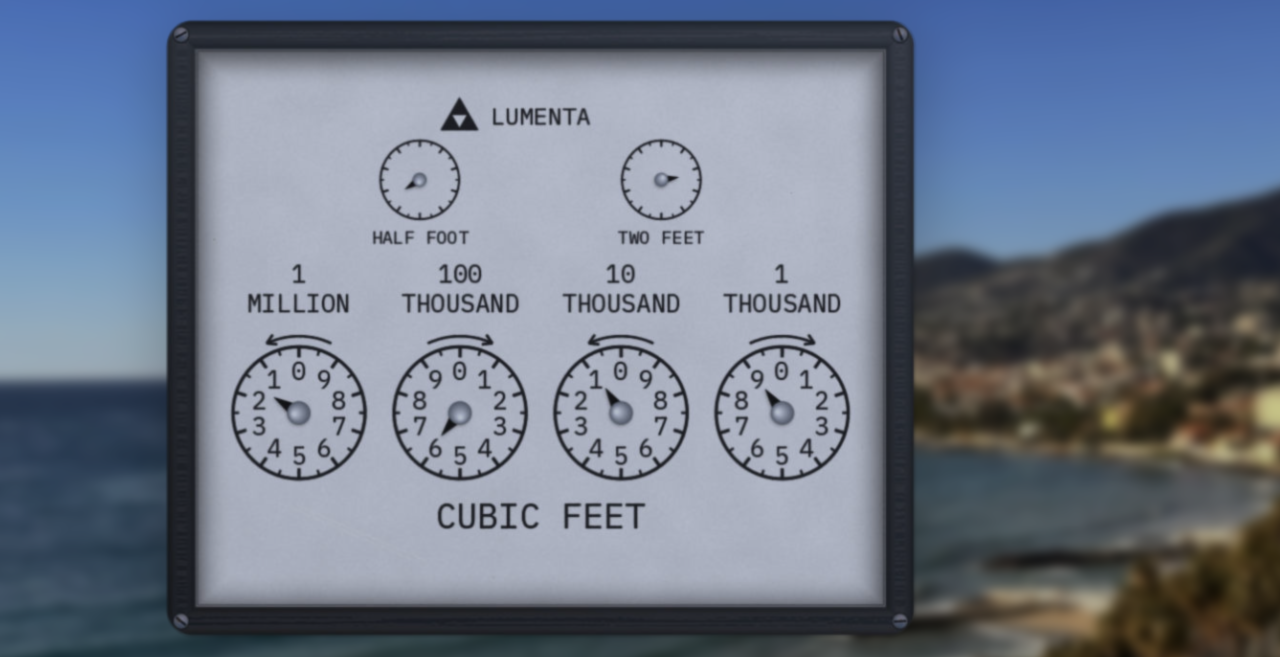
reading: value=160900 unit=ft³
